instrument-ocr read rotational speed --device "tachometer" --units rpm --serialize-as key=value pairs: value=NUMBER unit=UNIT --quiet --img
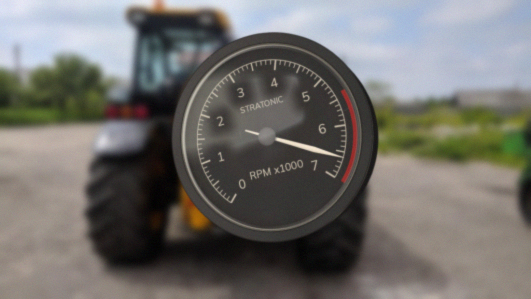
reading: value=6600 unit=rpm
